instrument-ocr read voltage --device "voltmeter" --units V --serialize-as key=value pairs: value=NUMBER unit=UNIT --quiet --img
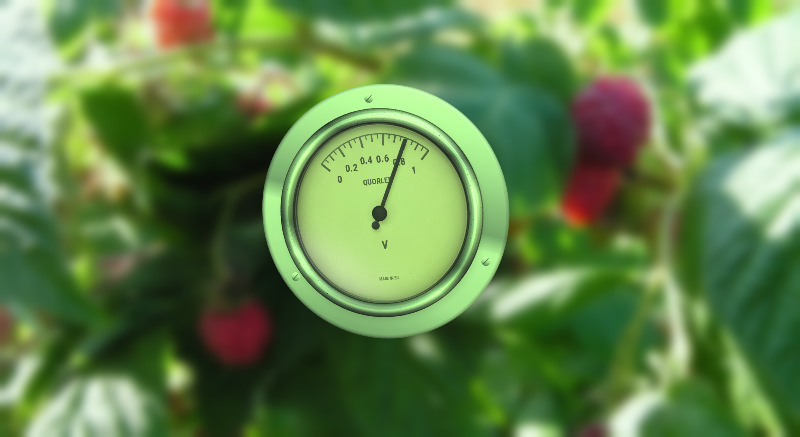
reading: value=0.8 unit=V
